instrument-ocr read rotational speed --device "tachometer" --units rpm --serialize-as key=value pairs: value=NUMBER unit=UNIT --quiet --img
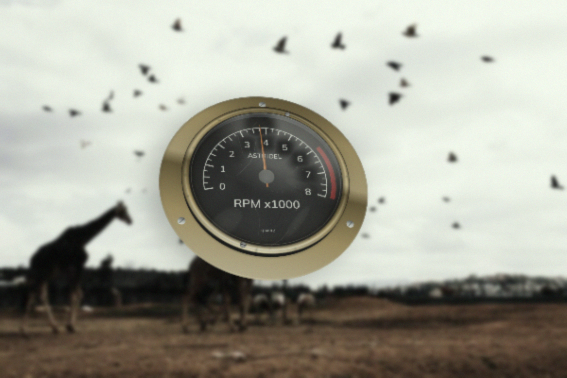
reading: value=3750 unit=rpm
